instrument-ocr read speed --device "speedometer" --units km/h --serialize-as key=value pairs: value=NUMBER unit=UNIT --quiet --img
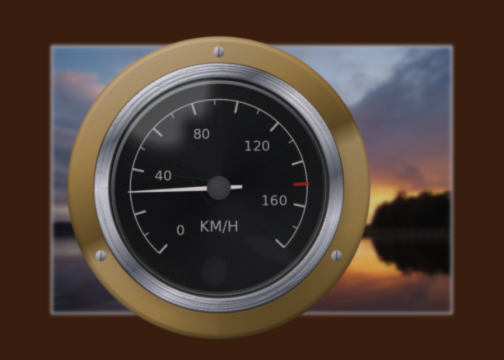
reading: value=30 unit=km/h
